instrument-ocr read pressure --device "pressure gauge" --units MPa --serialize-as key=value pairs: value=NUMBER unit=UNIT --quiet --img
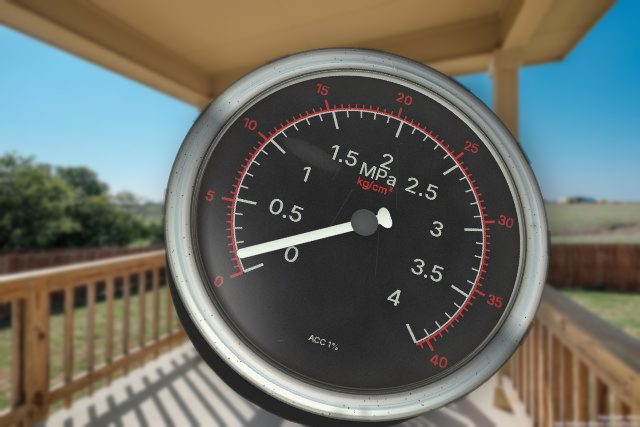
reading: value=0.1 unit=MPa
